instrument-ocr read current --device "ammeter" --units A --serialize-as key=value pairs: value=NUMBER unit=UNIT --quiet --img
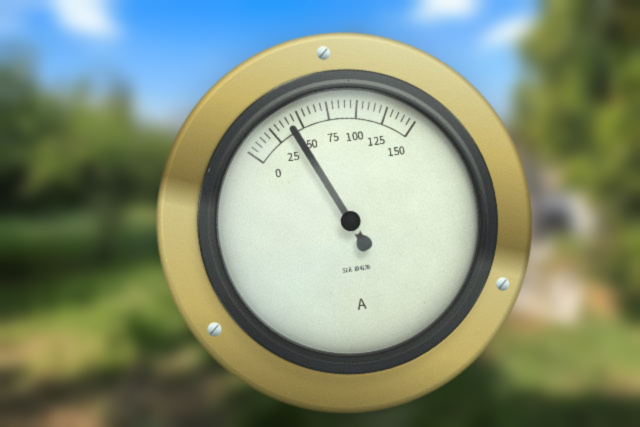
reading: value=40 unit=A
